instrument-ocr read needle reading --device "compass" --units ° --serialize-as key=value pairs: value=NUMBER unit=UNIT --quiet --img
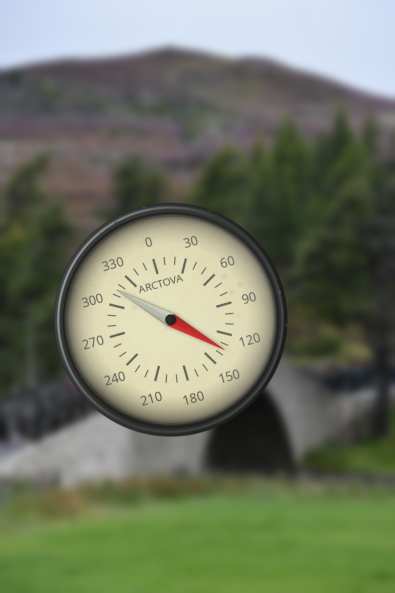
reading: value=135 unit=°
